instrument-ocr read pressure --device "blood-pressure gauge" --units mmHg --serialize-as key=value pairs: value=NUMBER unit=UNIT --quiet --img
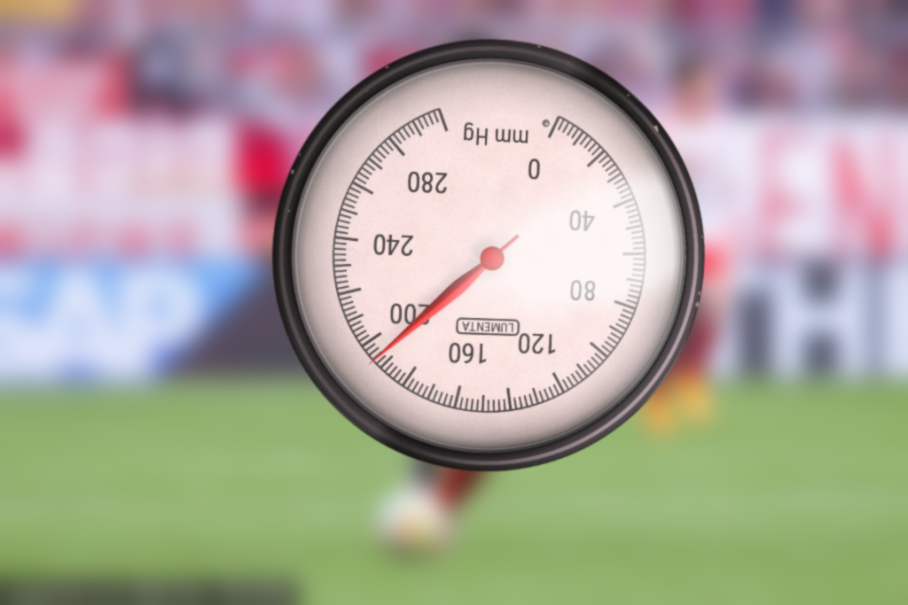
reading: value=194 unit=mmHg
